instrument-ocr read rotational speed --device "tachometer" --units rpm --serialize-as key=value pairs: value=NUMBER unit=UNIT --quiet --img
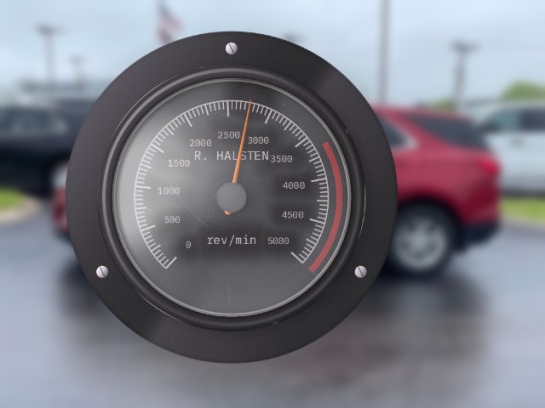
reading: value=2750 unit=rpm
